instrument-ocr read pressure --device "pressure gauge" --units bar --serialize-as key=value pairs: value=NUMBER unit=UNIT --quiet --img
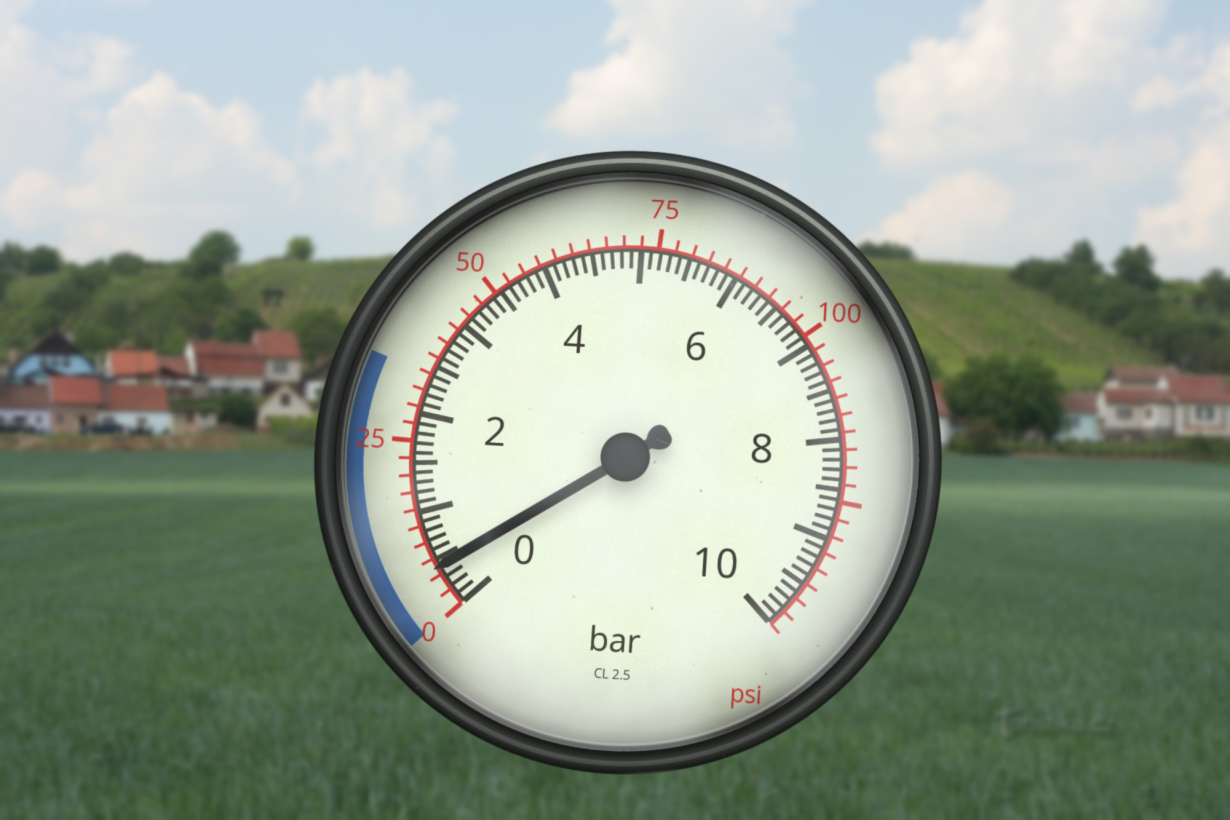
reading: value=0.4 unit=bar
